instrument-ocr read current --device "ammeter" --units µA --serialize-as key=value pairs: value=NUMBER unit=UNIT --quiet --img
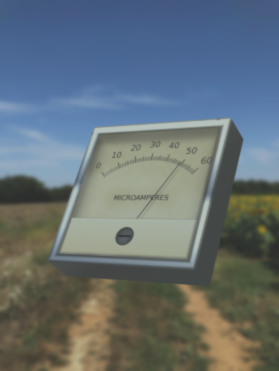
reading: value=50 unit=µA
